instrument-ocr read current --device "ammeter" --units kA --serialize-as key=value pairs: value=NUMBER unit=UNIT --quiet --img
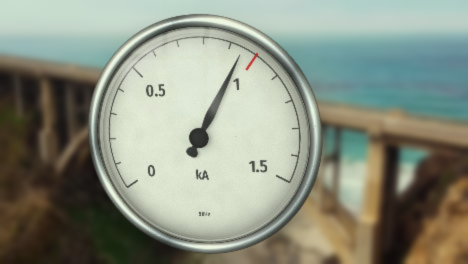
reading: value=0.95 unit=kA
